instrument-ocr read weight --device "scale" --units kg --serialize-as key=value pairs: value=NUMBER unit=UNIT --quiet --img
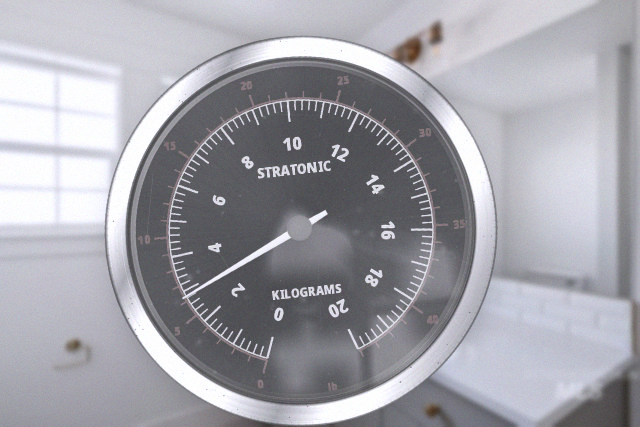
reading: value=2.8 unit=kg
